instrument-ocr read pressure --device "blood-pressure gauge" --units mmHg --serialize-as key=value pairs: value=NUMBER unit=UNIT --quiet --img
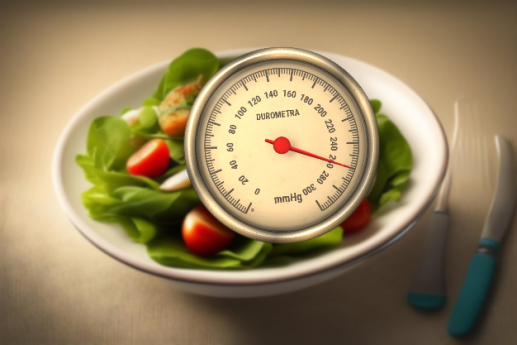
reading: value=260 unit=mmHg
